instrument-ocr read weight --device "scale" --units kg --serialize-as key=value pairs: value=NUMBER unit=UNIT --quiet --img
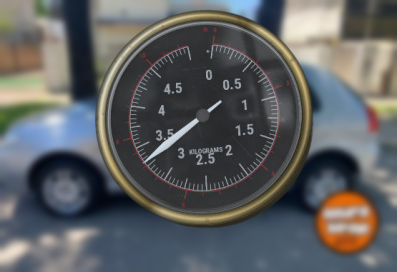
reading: value=3.3 unit=kg
